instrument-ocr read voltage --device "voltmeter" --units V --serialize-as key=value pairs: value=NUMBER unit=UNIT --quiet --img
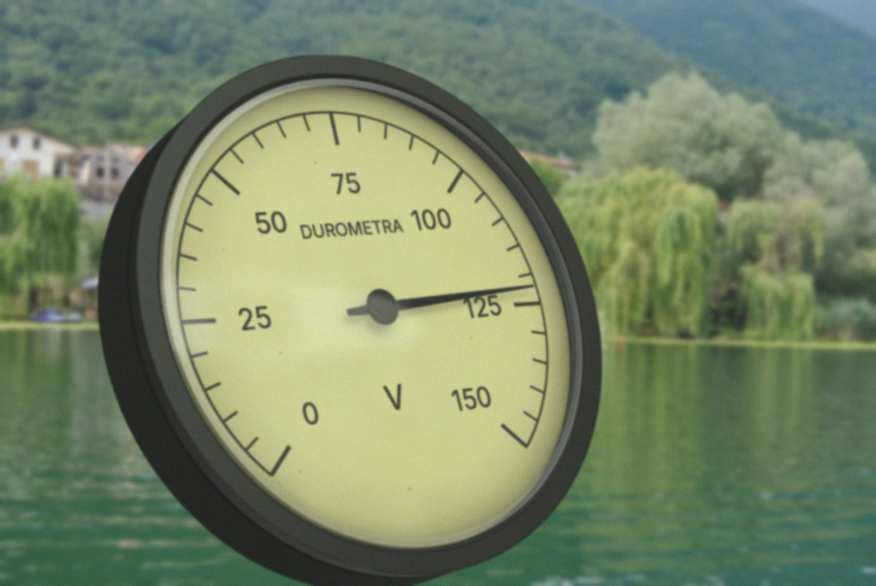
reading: value=122.5 unit=V
